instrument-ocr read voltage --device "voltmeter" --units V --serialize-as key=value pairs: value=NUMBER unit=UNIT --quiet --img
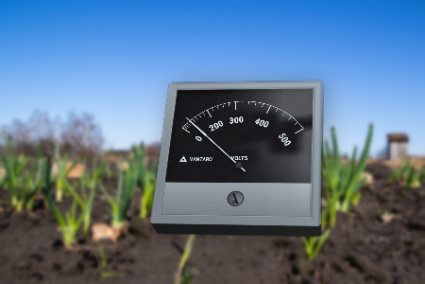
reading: value=100 unit=V
